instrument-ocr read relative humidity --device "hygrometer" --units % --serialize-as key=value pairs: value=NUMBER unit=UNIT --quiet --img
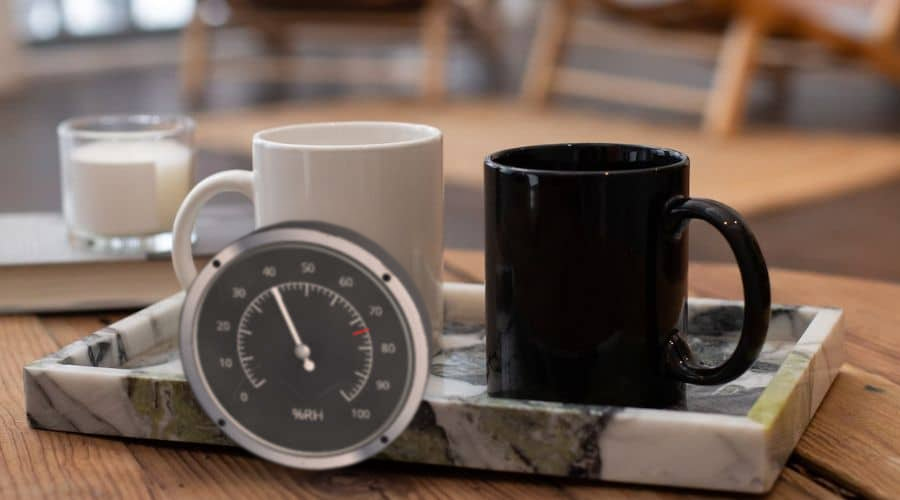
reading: value=40 unit=%
